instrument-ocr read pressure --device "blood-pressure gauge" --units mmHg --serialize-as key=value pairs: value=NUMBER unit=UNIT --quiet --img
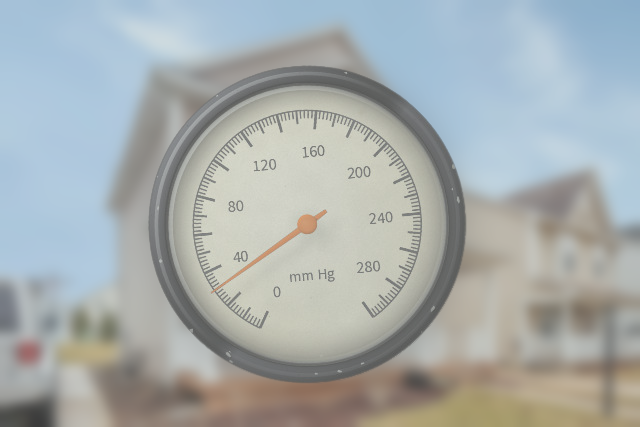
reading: value=30 unit=mmHg
